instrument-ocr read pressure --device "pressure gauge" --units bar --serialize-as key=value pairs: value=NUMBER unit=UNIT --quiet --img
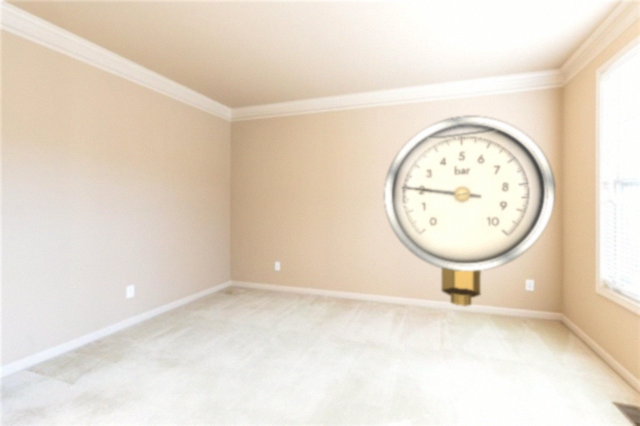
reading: value=2 unit=bar
